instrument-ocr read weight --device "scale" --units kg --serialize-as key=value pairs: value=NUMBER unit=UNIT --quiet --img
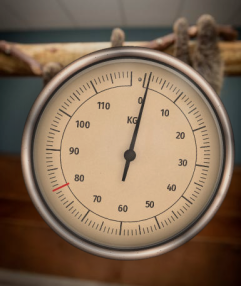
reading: value=1 unit=kg
